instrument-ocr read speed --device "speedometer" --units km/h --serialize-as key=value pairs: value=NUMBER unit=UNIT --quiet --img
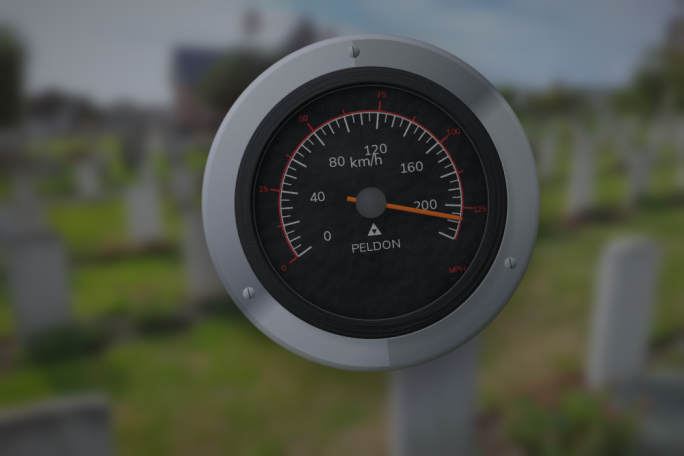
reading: value=207.5 unit=km/h
